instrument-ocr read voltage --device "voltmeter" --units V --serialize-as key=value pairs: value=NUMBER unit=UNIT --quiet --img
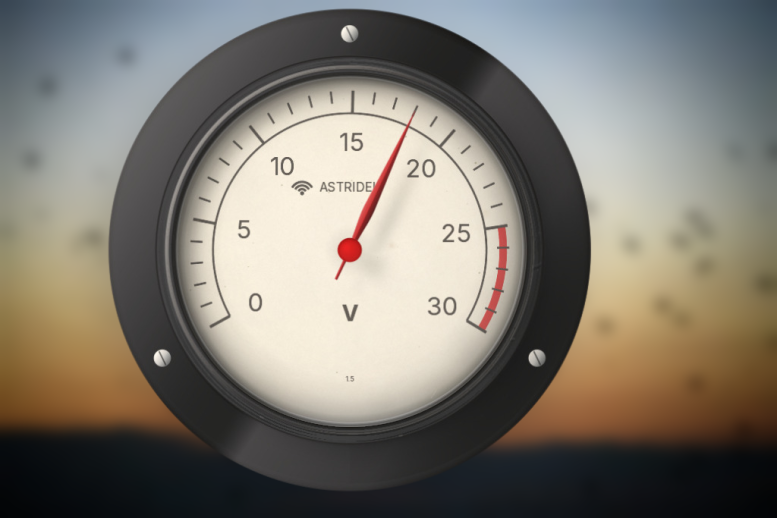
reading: value=18 unit=V
